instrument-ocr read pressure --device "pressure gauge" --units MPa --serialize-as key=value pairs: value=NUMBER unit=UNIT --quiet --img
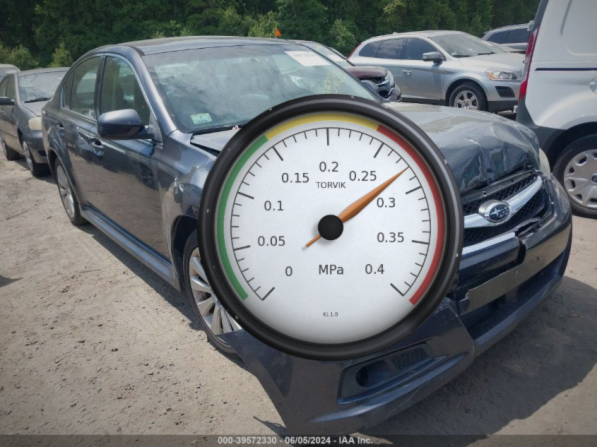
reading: value=0.28 unit=MPa
